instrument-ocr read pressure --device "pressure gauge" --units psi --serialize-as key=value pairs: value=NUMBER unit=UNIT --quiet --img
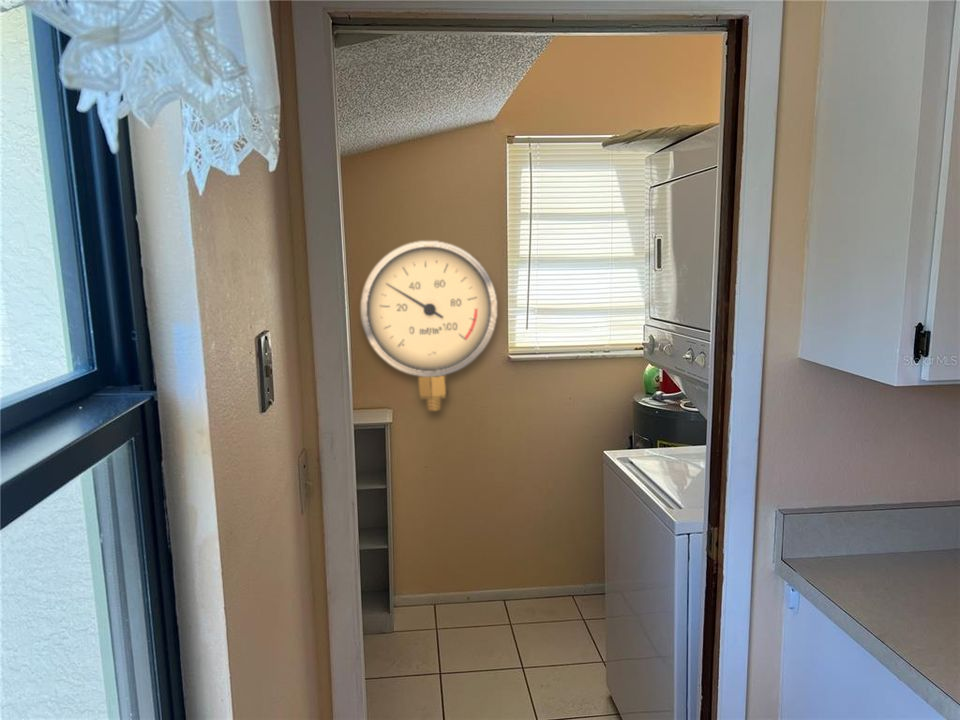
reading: value=30 unit=psi
